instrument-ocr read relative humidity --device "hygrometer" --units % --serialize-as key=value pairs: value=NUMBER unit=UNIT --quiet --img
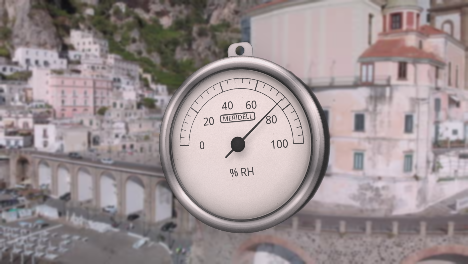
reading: value=76 unit=%
